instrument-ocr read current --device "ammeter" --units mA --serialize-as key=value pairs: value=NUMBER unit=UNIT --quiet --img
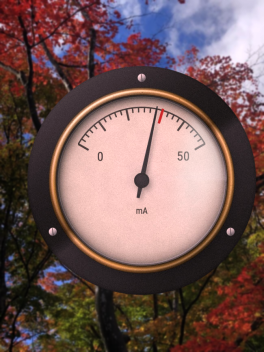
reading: value=30 unit=mA
